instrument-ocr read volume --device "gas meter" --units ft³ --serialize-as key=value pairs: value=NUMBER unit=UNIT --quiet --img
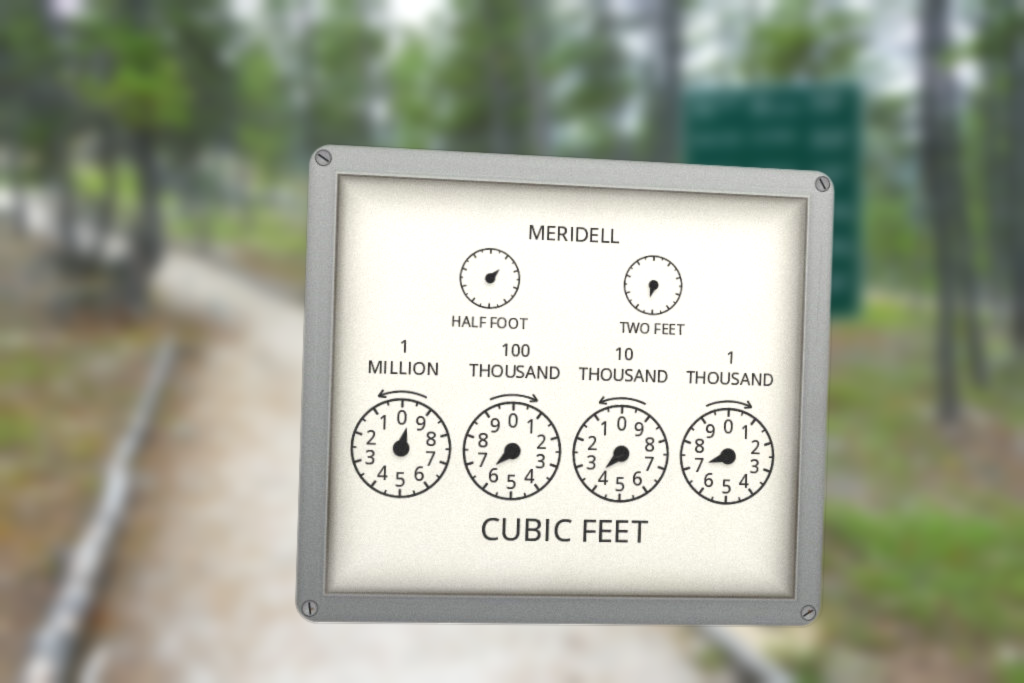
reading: value=963700 unit=ft³
